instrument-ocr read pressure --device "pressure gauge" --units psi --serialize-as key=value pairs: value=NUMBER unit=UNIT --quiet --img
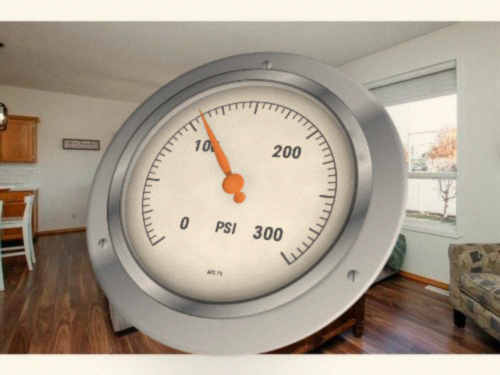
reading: value=110 unit=psi
